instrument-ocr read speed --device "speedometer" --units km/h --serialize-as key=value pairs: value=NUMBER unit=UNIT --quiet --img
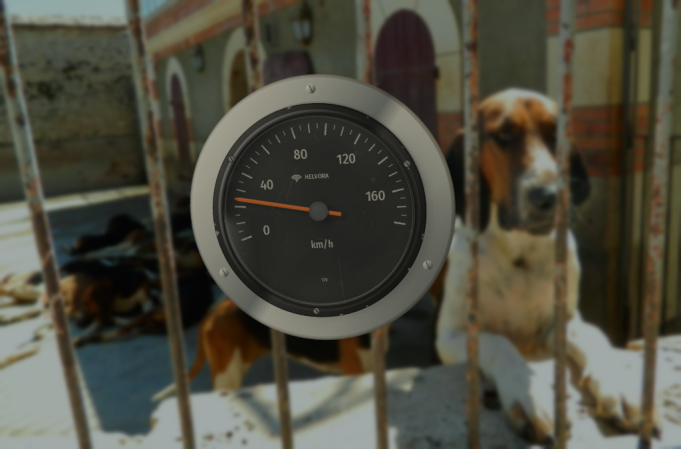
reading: value=25 unit=km/h
